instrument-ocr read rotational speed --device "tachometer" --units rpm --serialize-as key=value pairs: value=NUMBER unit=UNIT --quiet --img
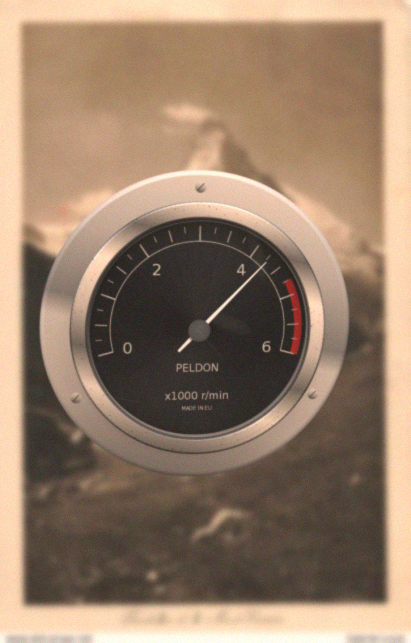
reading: value=4250 unit=rpm
